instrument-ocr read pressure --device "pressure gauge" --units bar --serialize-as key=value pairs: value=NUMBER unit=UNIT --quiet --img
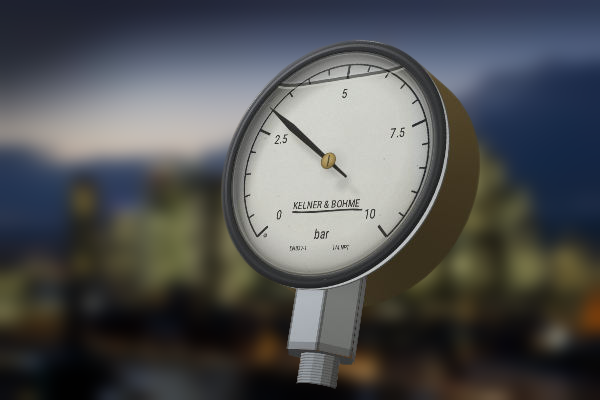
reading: value=3 unit=bar
